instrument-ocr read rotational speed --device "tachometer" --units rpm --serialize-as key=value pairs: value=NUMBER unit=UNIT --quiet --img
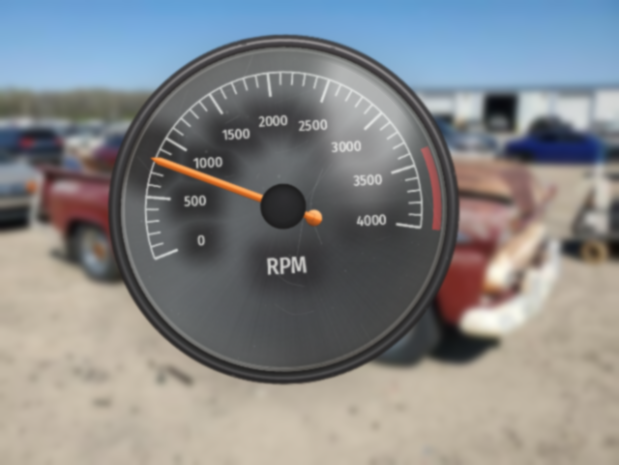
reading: value=800 unit=rpm
